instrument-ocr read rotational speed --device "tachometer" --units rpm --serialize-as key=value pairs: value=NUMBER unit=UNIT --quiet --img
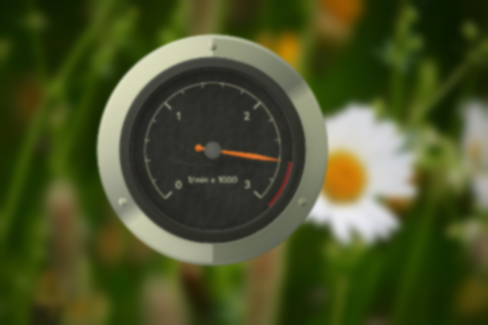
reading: value=2600 unit=rpm
